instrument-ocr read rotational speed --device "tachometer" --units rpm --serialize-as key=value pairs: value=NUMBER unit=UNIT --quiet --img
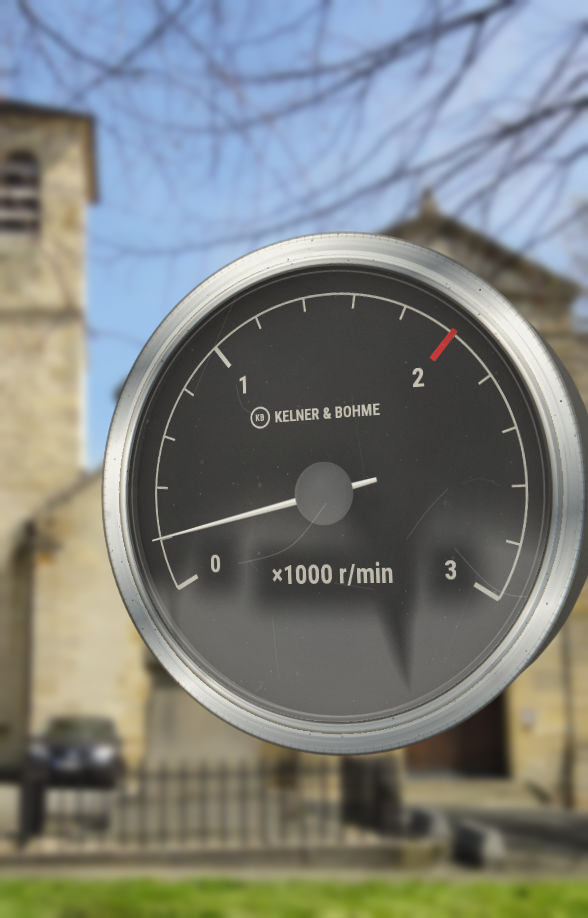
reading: value=200 unit=rpm
